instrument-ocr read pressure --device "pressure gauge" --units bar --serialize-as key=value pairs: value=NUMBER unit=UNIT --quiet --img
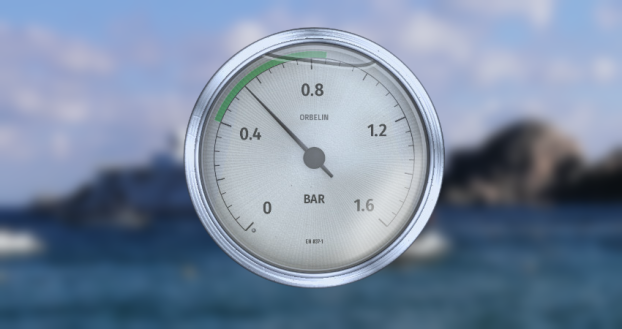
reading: value=0.55 unit=bar
